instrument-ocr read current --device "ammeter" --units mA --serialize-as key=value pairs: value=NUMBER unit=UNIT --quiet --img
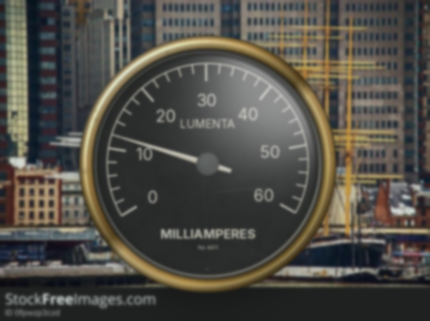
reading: value=12 unit=mA
